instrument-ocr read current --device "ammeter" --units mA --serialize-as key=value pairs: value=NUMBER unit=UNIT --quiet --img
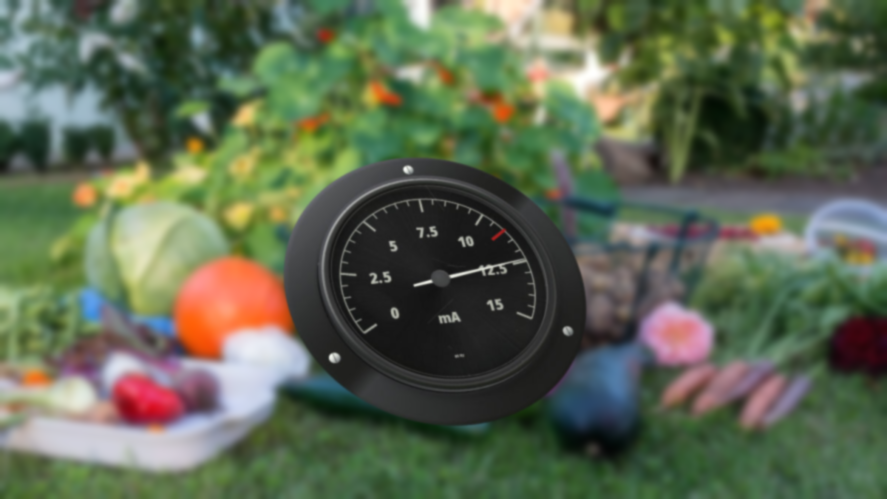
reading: value=12.5 unit=mA
